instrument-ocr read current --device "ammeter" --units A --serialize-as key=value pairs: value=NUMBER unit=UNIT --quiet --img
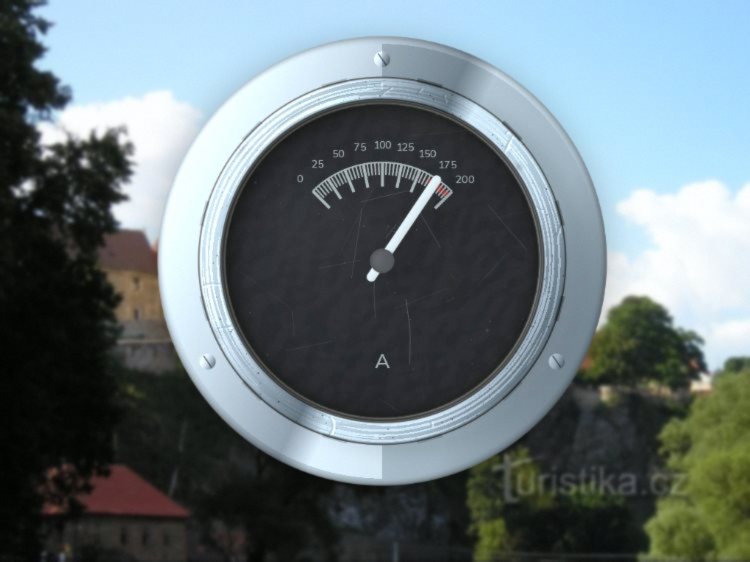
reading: value=175 unit=A
